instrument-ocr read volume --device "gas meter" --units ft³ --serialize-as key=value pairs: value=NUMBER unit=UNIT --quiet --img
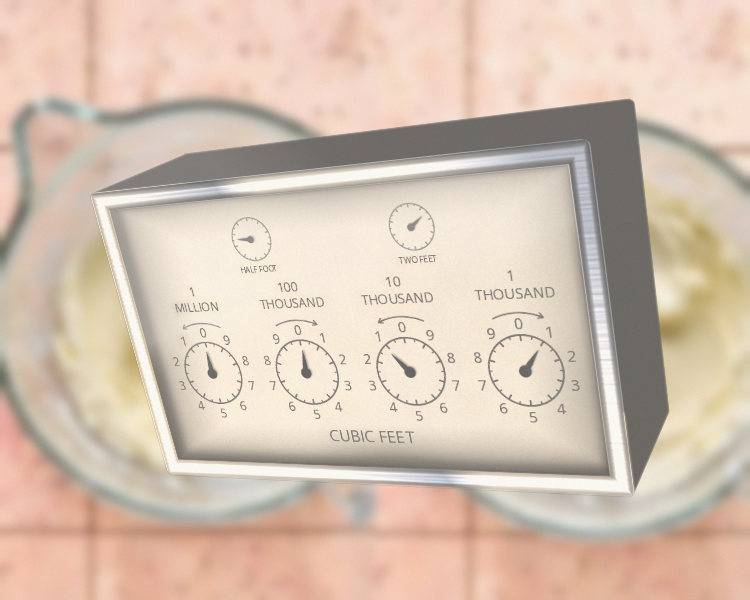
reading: value=1100 unit=ft³
